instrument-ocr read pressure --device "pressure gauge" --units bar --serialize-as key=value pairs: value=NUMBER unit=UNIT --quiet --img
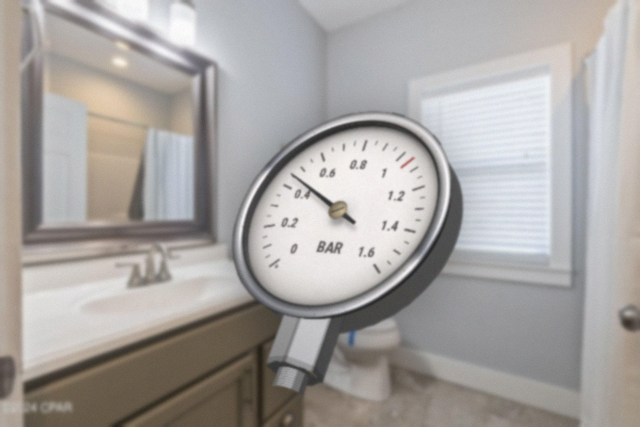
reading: value=0.45 unit=bar
